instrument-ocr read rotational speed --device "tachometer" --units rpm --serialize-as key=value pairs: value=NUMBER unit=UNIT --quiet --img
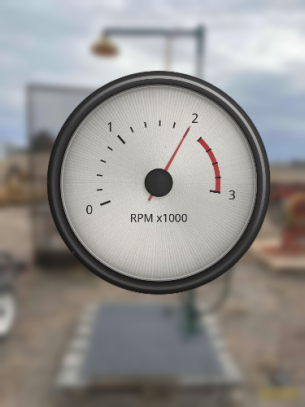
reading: value=2000 unit=rpm
